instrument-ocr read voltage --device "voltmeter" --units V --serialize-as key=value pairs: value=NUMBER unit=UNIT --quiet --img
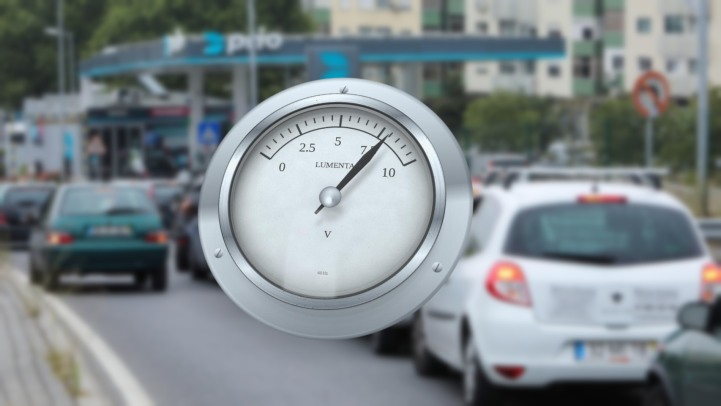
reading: value=8 unit=V
